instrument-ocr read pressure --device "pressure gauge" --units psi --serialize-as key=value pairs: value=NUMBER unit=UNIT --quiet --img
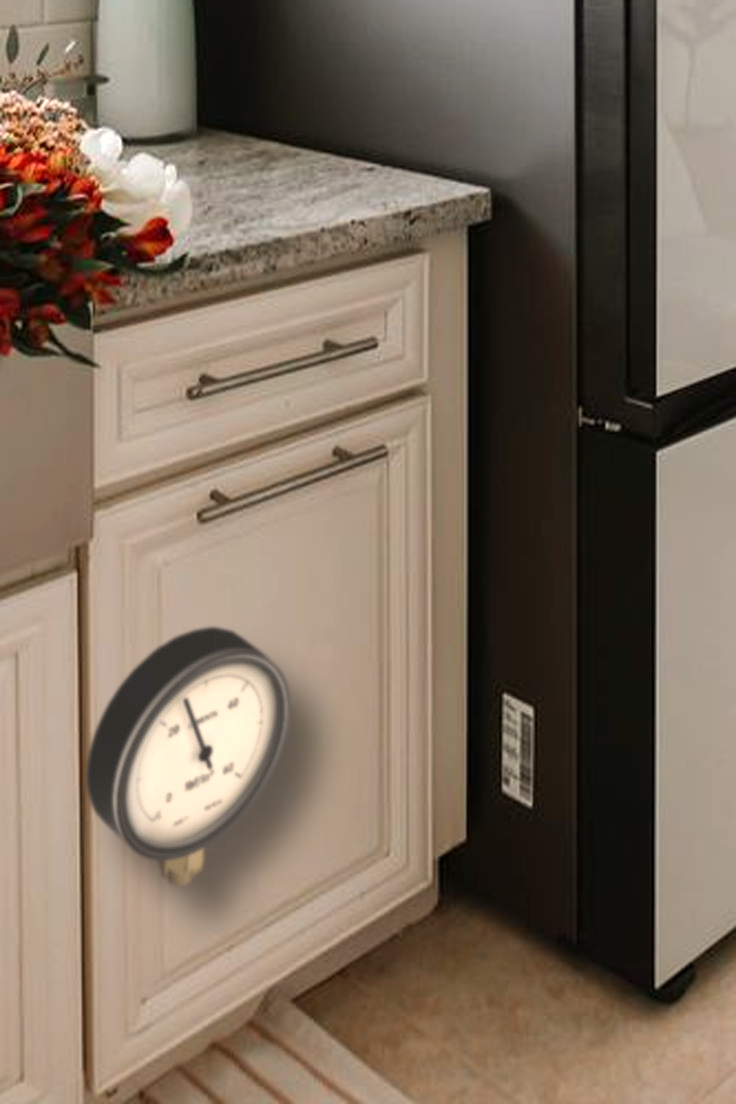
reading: value=25 unit=psi
